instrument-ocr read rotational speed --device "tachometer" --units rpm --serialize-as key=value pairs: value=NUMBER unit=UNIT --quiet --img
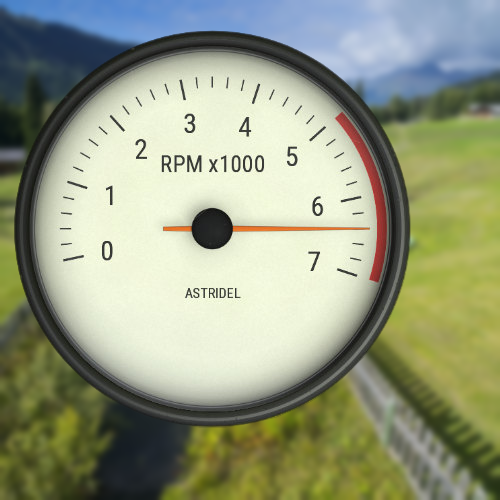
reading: value=6400 unit=rpm
